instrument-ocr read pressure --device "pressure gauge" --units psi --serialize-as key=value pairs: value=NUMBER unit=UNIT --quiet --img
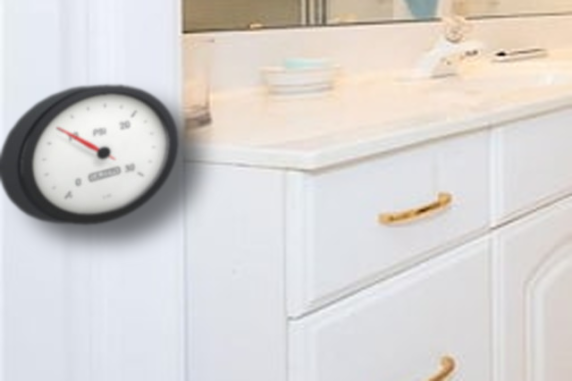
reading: value=10 unit=psi
